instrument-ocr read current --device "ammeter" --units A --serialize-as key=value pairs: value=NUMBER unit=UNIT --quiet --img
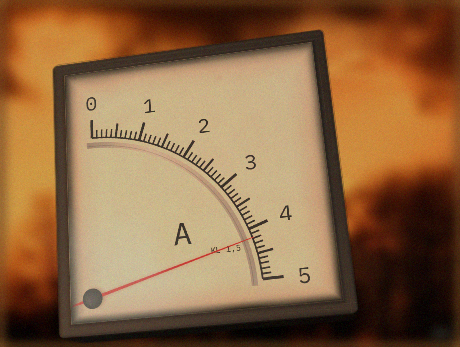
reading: value=4.2 unit=A
